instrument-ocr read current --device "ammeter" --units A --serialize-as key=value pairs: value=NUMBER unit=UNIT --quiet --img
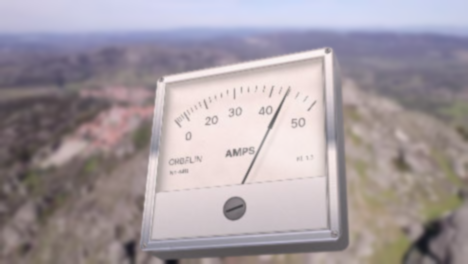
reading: value=44 unit=A
